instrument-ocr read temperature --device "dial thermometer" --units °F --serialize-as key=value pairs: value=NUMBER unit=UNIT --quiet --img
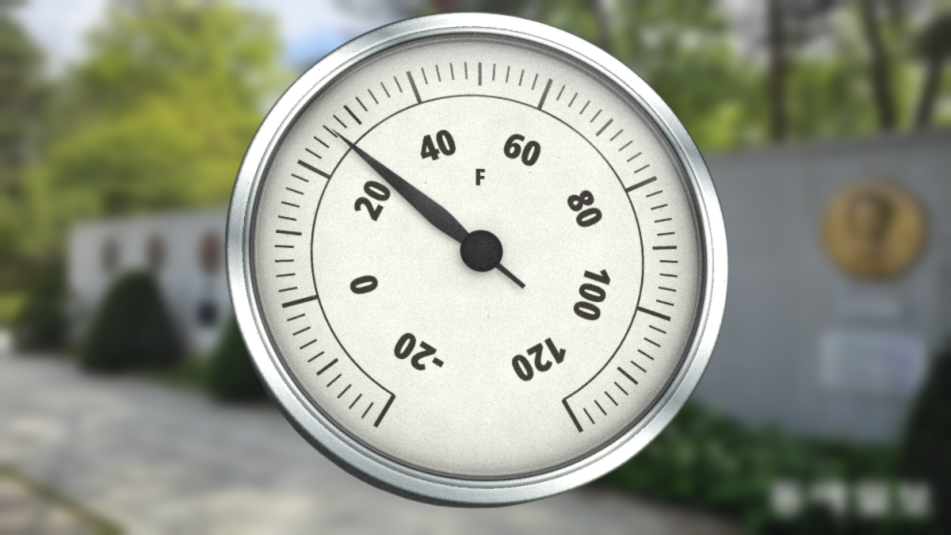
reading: value=26 unit=°F
